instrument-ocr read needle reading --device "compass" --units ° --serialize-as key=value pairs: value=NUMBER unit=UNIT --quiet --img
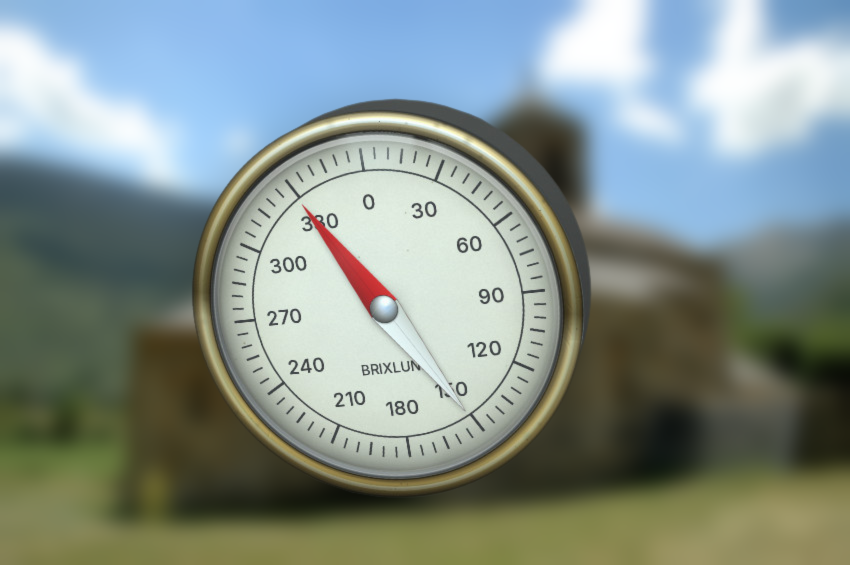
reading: value=330 unit=°
